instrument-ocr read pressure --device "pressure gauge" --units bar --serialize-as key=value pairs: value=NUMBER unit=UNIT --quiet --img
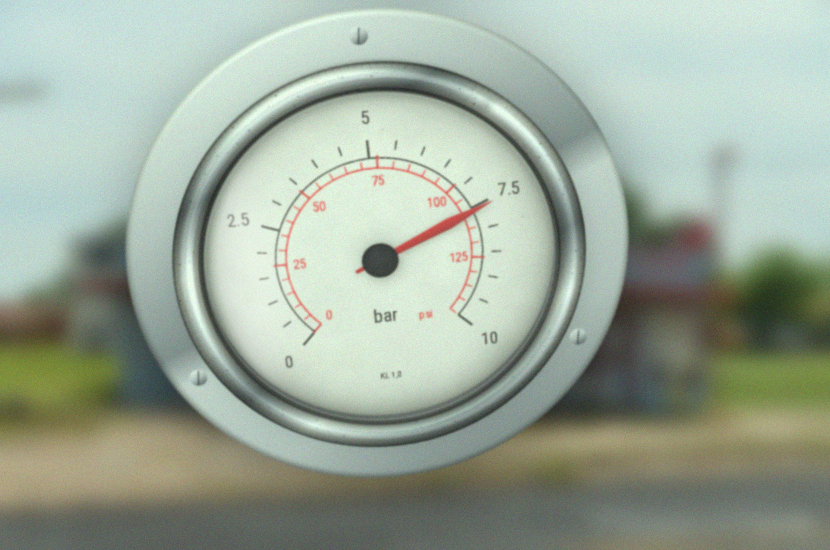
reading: value=7.5 unit=bar
